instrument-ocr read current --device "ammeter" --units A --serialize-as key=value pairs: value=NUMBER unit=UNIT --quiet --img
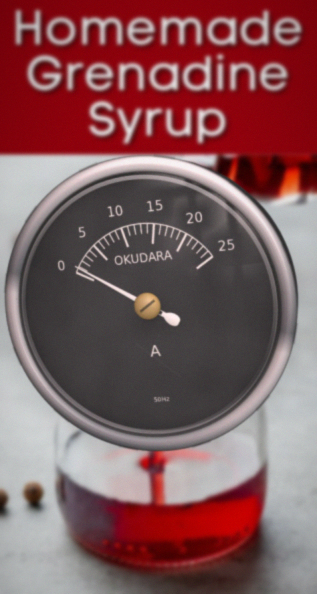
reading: value=1 unit=A
